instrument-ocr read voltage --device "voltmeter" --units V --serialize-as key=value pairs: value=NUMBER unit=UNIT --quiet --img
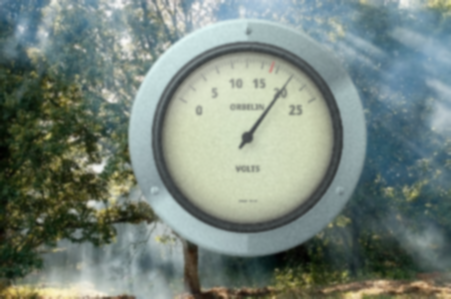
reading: value=20 unit=V
